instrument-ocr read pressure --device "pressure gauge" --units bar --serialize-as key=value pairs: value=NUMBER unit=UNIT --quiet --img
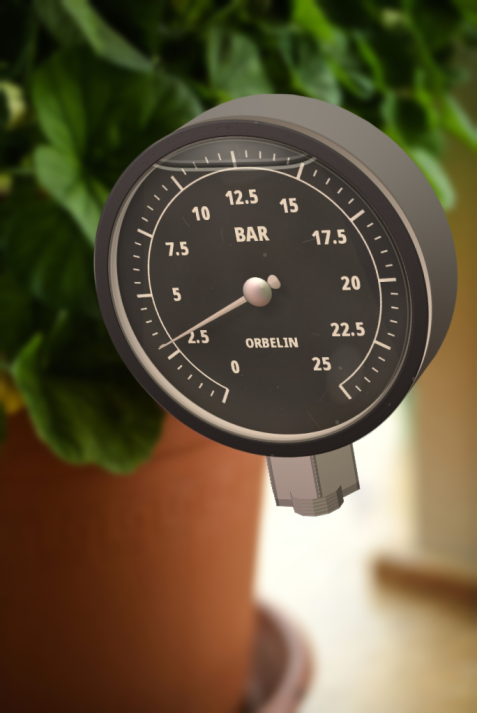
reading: value=3 unit=bar
